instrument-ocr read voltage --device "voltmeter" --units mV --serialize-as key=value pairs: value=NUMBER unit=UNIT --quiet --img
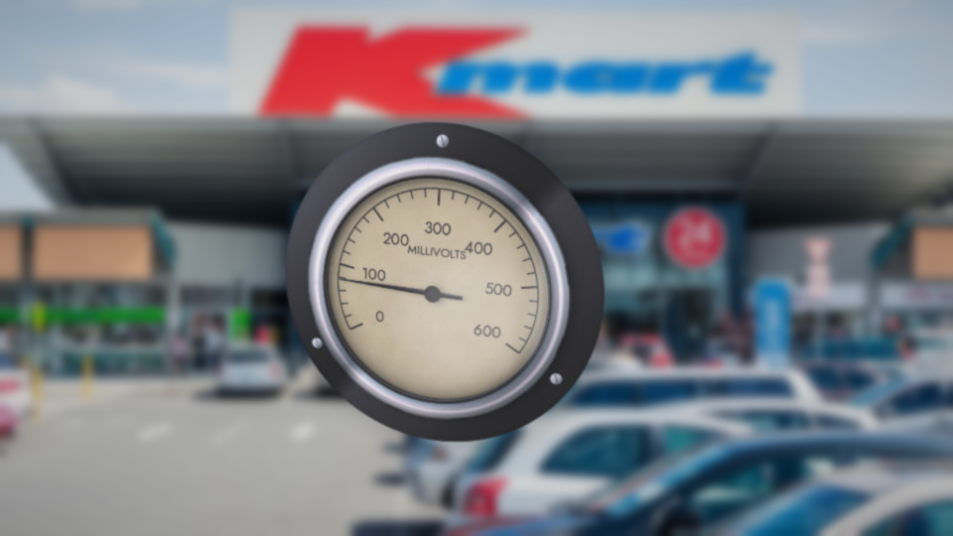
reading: value=80 unit=mV
